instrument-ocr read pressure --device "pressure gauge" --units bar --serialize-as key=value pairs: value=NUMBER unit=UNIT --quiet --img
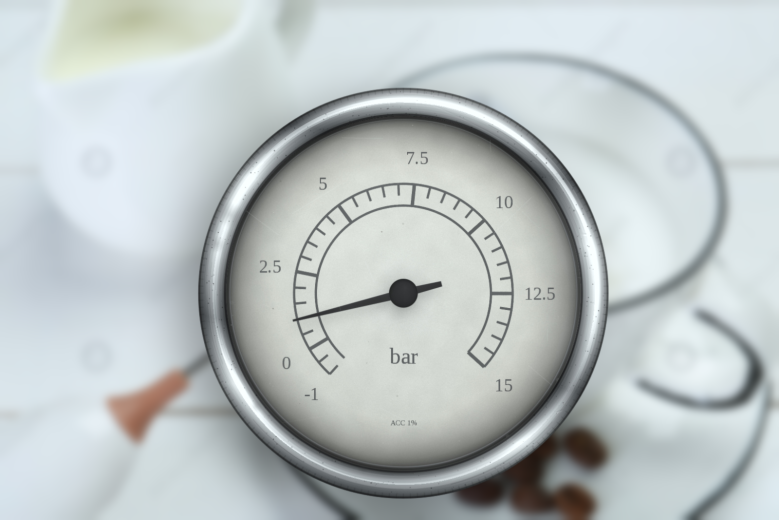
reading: value=1 unit=bar
